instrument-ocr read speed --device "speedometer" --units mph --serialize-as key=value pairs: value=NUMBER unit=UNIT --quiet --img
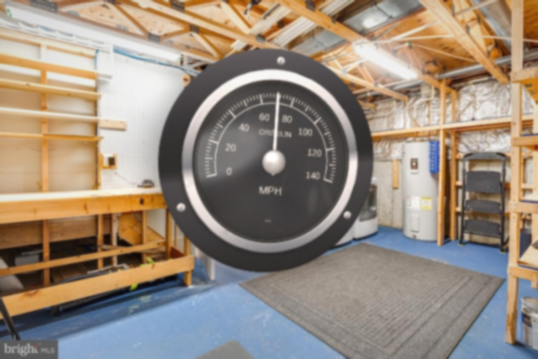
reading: value=70 unit=mph
